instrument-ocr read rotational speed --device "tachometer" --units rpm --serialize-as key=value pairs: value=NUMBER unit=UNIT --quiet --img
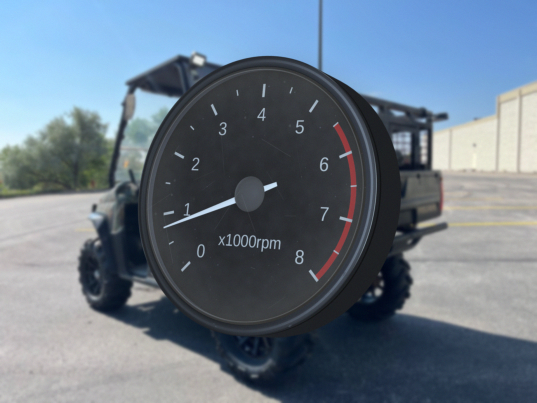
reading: value=750 unit=rpm
